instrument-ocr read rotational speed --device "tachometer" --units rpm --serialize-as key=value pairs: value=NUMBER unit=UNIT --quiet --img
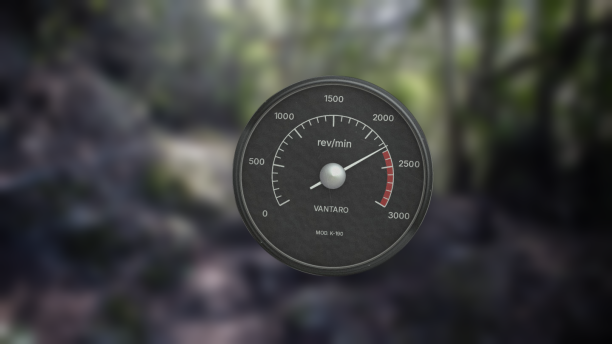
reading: value=2250 unit=rpm
